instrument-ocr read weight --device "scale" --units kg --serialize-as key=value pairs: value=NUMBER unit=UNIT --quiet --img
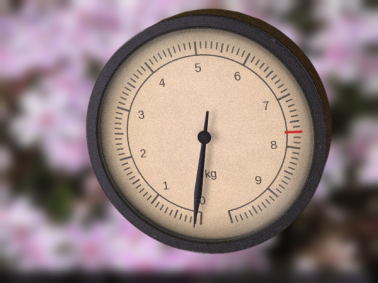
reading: value=0.1 unit=kg
